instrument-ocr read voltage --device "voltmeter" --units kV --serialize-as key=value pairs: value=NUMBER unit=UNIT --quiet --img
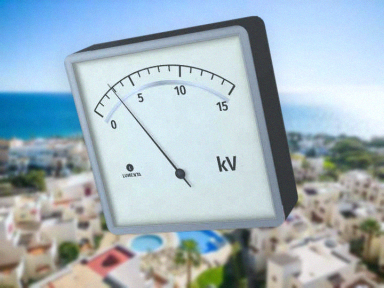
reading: value=3 unit=kV
